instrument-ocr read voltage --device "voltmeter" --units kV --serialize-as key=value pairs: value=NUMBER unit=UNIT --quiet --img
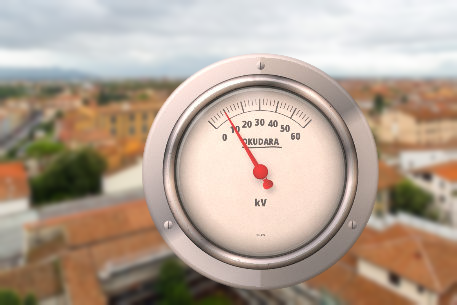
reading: value=10 unit=kV
